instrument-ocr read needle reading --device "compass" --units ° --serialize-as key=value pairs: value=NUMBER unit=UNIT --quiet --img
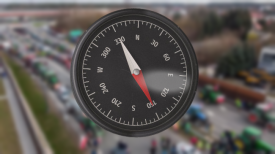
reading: value=150 unit=°
